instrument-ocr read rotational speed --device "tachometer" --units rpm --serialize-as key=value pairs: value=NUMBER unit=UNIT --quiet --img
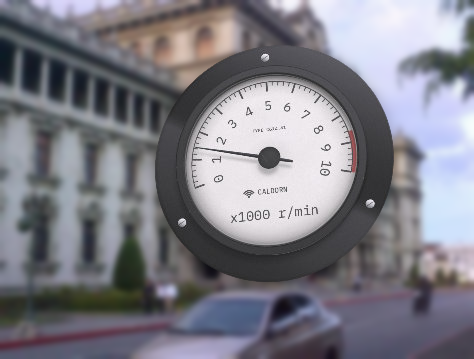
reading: value=1400 unit=rpm
